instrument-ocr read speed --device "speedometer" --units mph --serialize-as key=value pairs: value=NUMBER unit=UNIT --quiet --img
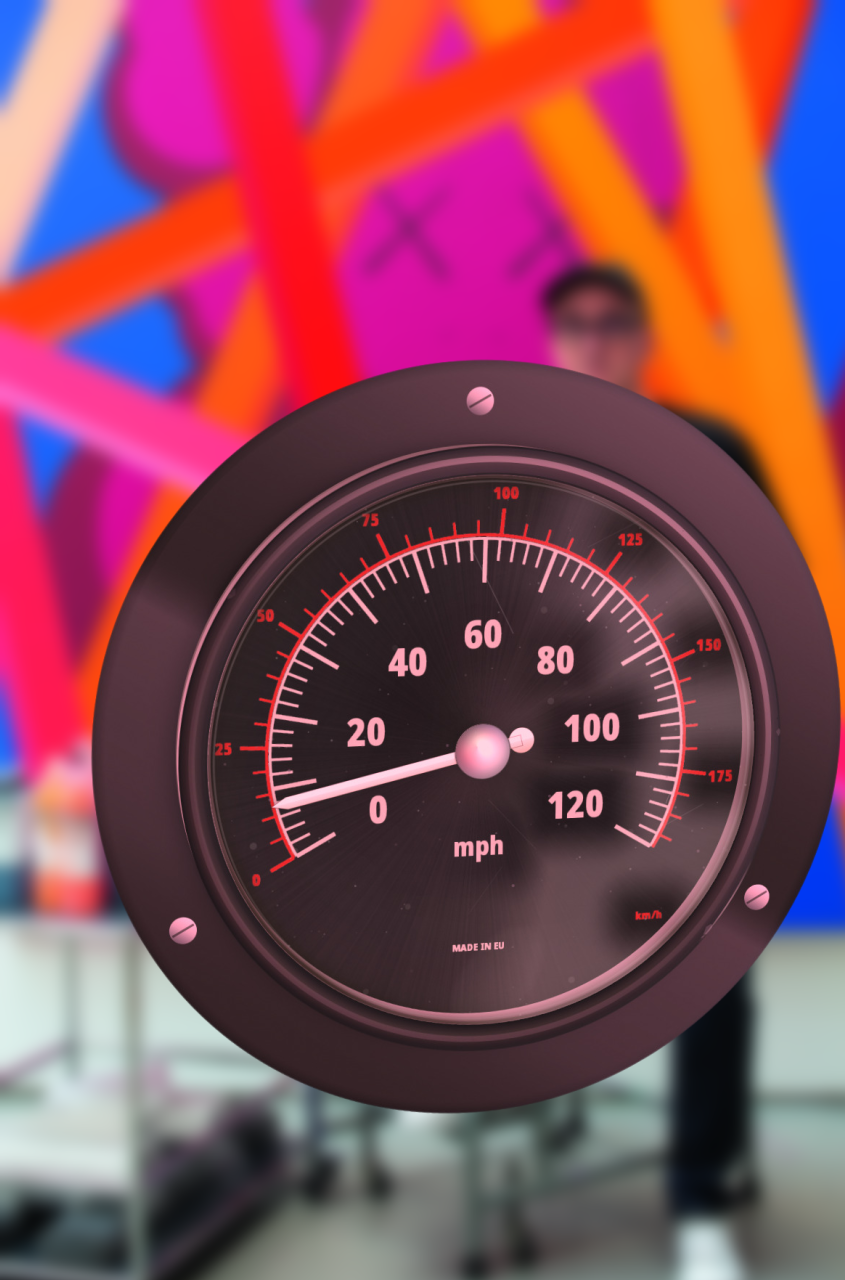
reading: value=8 unit=mph
